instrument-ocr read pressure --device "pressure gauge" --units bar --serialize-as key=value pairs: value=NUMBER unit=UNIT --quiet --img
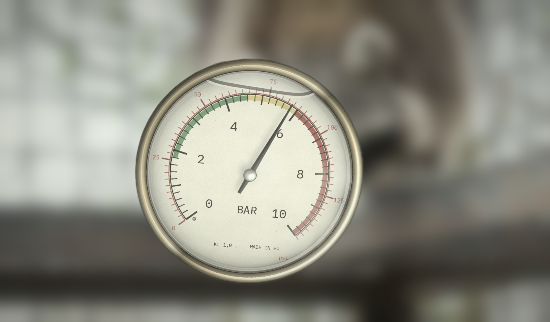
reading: value=5.8 unit=bar
